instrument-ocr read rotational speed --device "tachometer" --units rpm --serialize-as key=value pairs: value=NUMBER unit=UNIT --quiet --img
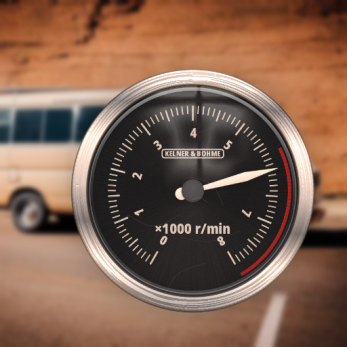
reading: value=6000 unit=rpm
